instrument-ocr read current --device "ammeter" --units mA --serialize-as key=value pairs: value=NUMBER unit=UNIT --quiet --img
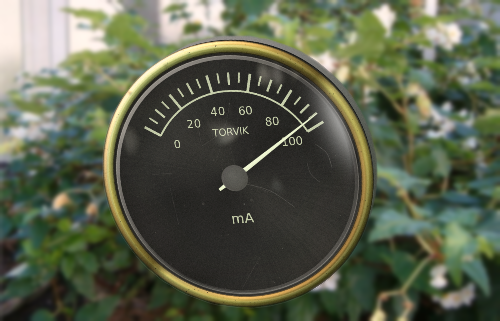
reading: value=95 unit=mA
